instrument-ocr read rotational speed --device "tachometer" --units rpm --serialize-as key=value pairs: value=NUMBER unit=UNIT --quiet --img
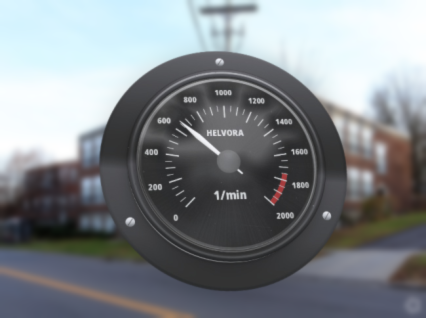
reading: value=650 unit=rpm
